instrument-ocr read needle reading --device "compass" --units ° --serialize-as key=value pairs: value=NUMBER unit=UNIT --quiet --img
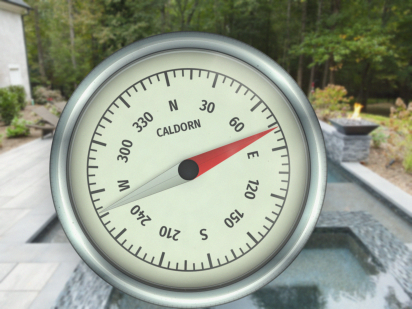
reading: value=77.5 unit=°
